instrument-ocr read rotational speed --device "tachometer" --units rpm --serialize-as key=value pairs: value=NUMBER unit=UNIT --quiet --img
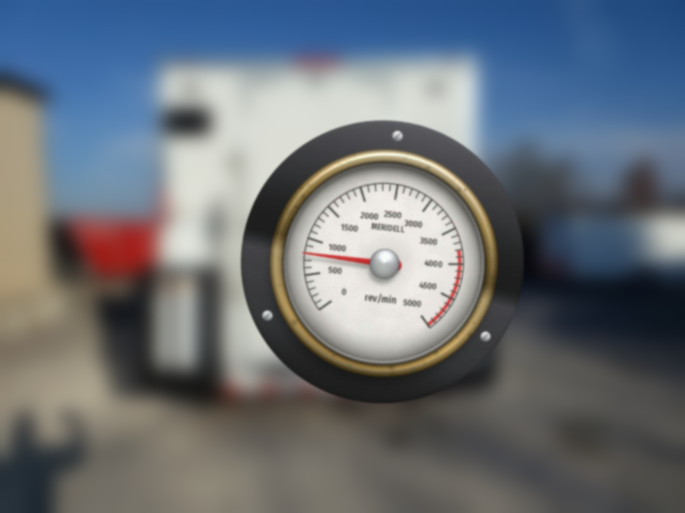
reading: value=800 unit=rpm
